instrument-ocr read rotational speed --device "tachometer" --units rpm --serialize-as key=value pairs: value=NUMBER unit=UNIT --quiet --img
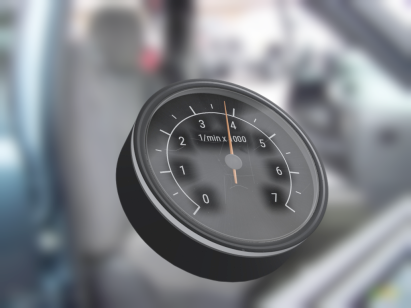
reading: value=3750 unit=rpm
